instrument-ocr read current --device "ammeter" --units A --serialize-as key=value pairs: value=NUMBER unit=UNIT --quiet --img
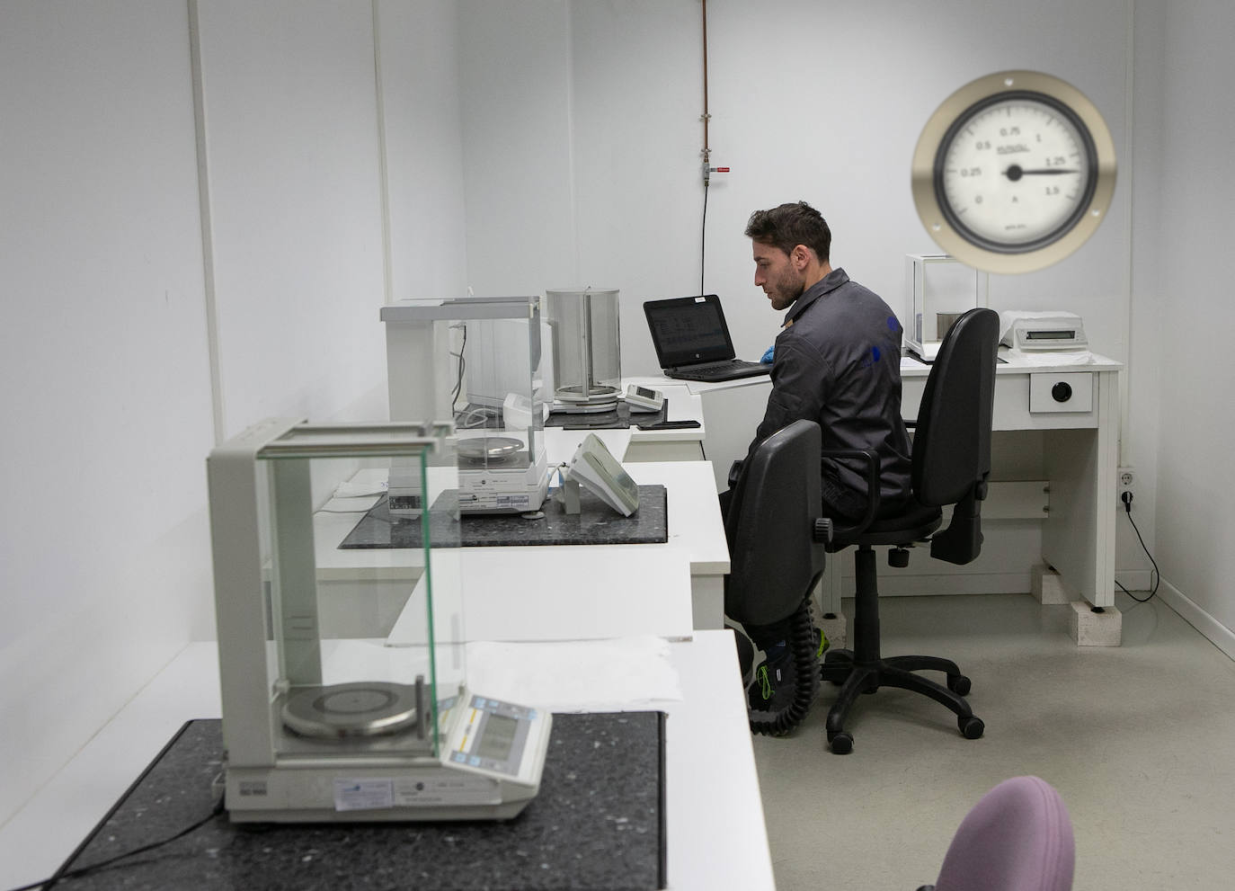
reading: value=1.35 unit=A
